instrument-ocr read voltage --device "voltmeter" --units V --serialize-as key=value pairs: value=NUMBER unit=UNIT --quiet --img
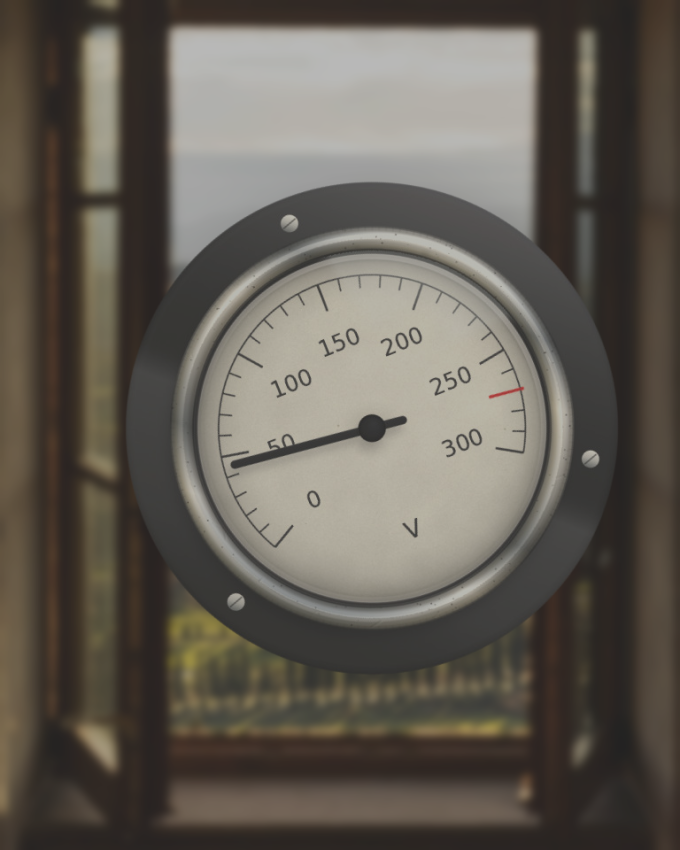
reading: value=45 unit=V
